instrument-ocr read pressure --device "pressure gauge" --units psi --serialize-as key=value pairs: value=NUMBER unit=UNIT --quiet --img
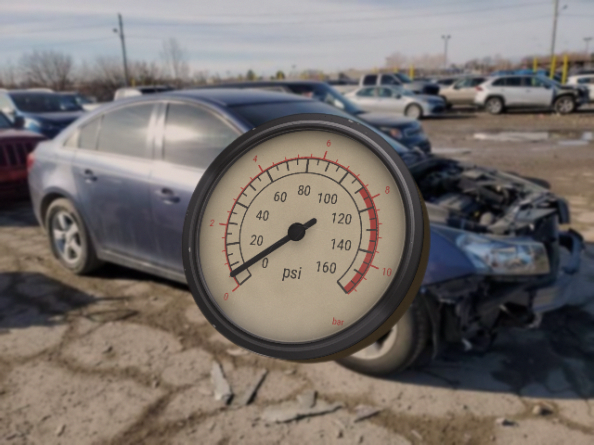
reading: value=5 unit=psi
